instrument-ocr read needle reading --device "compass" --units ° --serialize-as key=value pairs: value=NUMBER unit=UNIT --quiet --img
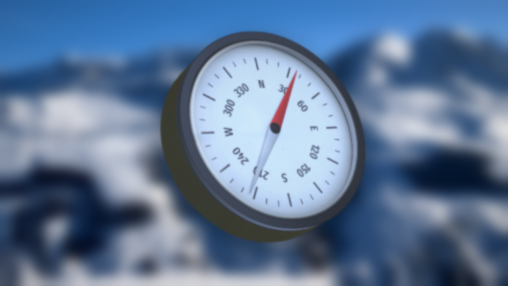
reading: value=35 unit=°
